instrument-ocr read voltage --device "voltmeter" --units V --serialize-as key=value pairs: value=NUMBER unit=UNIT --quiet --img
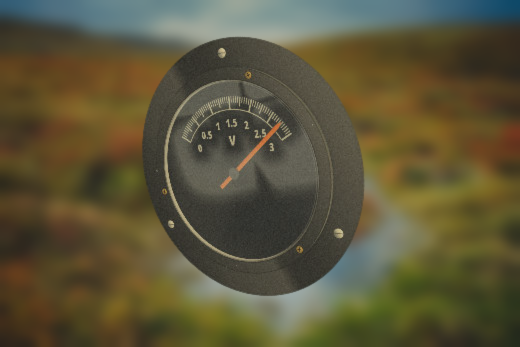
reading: value=2.75 unit=V
